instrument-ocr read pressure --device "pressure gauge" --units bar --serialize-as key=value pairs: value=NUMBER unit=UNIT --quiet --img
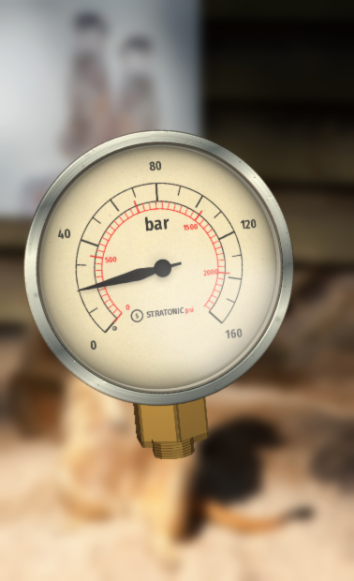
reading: value=20 unit=bar
